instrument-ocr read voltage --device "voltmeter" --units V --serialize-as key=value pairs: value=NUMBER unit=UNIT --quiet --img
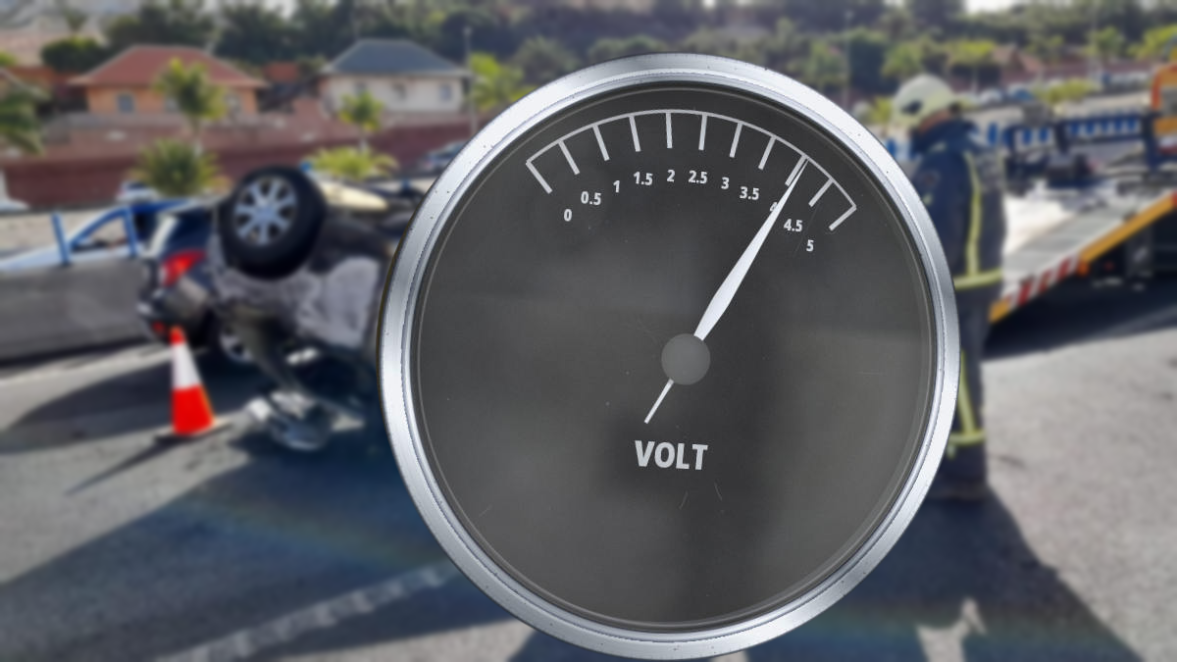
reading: value=4 unit=V
